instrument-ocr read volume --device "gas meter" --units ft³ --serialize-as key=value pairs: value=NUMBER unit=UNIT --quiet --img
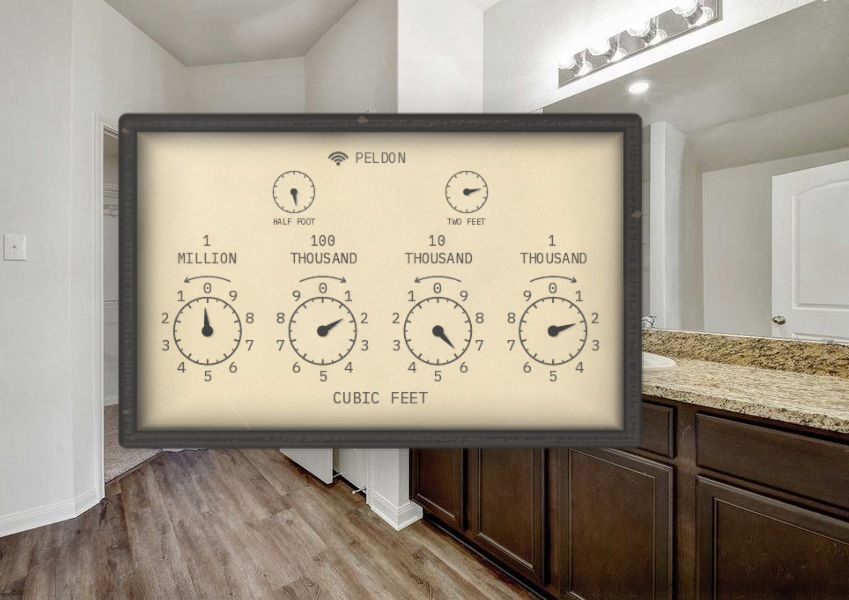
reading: value=16200 unit=ft³
